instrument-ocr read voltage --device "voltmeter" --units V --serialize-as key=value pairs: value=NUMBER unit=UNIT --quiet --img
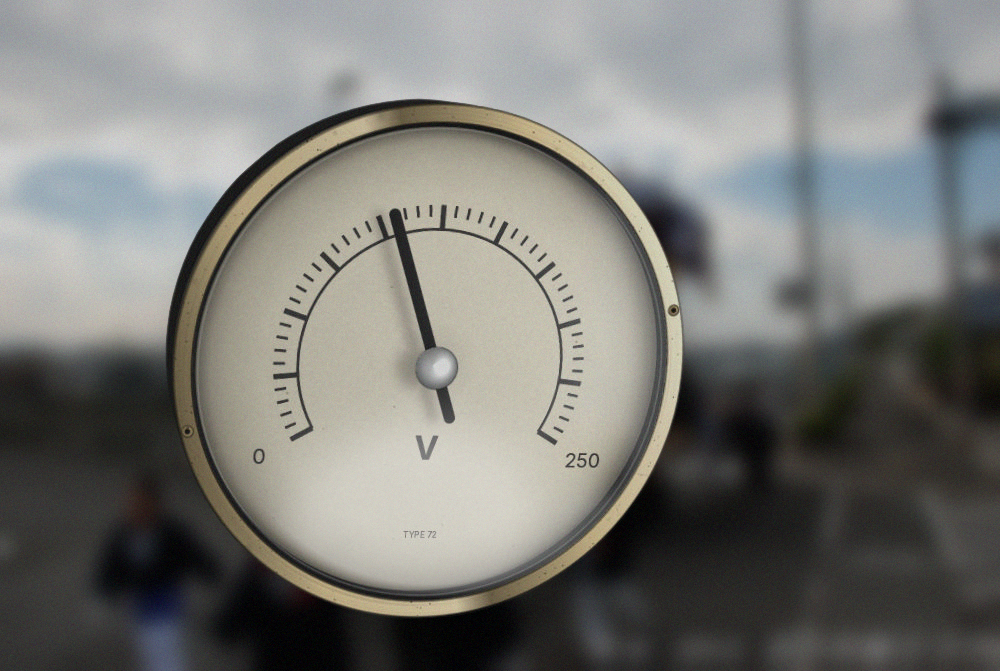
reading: value=105 unit=V
